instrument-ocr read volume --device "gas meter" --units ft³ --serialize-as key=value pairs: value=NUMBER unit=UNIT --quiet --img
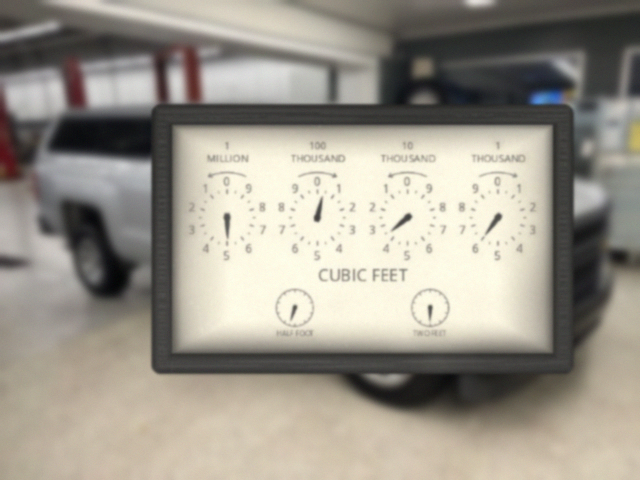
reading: value=503600 unit=ft³
